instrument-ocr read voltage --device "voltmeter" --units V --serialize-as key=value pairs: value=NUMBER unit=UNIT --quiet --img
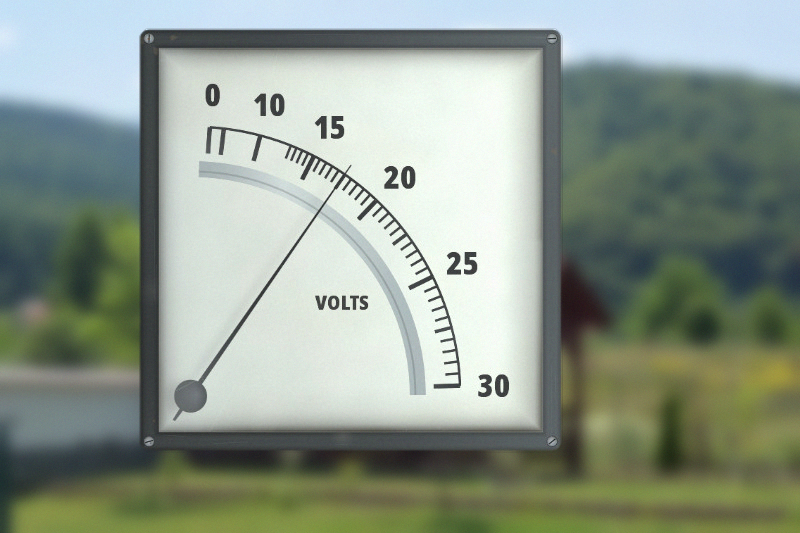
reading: value=17.5 unit=V
